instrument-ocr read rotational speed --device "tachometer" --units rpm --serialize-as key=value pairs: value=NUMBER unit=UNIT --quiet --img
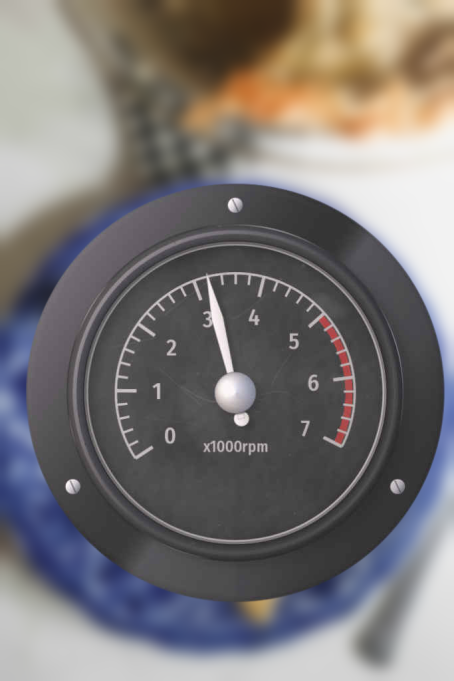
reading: value=3200 unit=rpm
